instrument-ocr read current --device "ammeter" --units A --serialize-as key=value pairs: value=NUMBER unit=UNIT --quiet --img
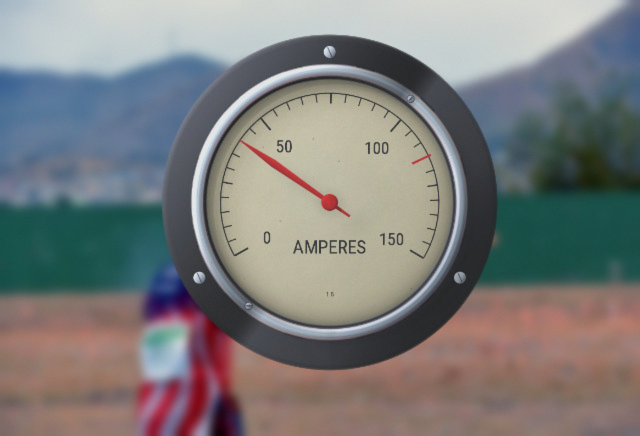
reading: value=40 unit=A
